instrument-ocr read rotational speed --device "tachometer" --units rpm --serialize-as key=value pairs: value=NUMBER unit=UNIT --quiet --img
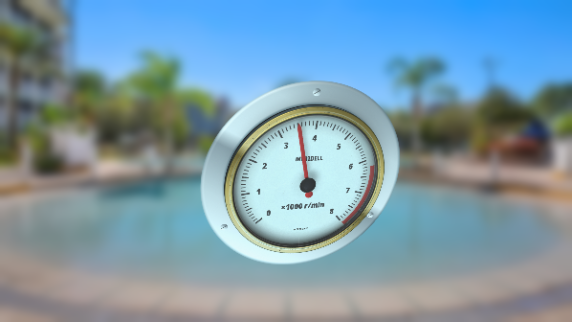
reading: value=3500 unit=rpm
